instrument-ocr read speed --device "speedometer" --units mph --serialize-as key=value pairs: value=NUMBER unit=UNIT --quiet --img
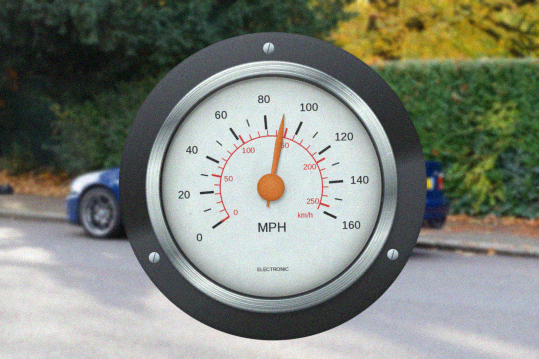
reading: value=90 unit=mph
